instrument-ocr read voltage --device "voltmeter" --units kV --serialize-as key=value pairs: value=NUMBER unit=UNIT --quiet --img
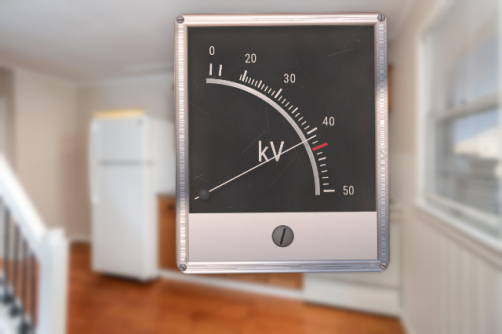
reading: value=41 unit=kV
